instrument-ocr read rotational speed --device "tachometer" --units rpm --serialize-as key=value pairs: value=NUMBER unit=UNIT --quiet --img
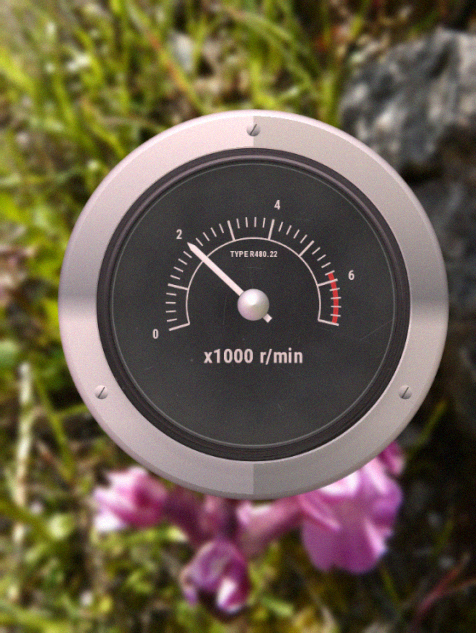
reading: value=2000 unit=rpm
